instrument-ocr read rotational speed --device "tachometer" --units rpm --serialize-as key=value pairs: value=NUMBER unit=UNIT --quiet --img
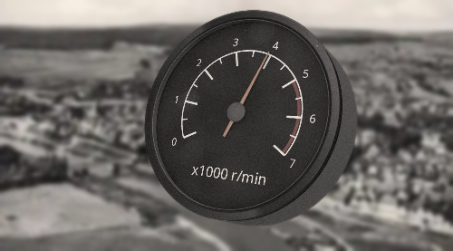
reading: value=4000 unit=rpm
